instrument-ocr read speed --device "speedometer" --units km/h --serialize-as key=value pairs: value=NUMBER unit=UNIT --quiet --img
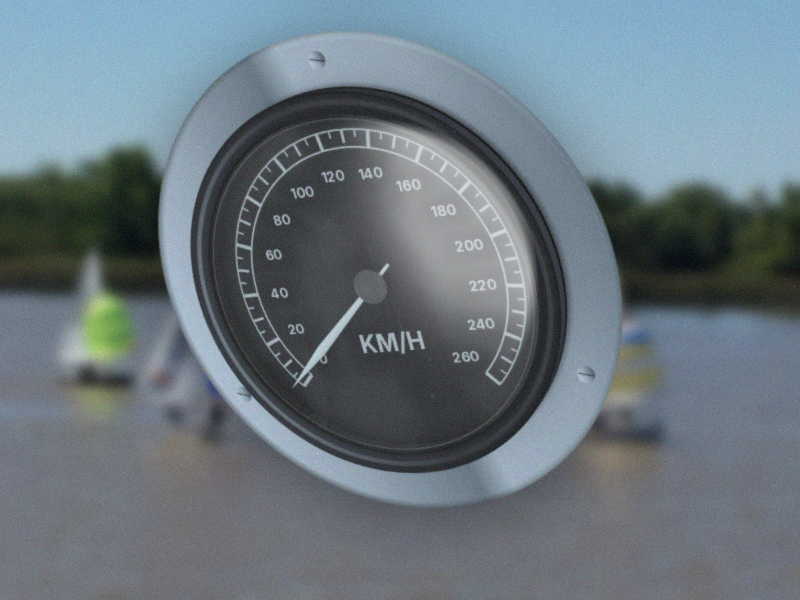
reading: value=2.5 unit=km/h
